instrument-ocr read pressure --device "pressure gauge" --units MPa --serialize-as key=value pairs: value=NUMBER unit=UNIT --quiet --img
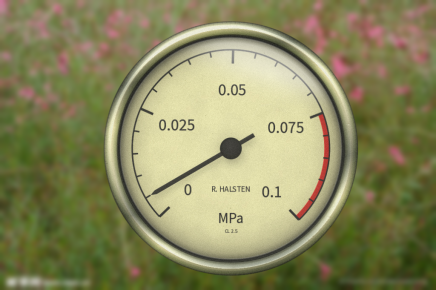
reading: value=0.005 unit=MPa
